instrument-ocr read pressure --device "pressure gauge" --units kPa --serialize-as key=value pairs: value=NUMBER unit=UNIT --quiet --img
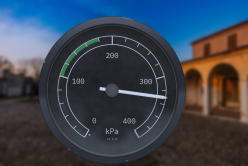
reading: value=330 unit=kPa
